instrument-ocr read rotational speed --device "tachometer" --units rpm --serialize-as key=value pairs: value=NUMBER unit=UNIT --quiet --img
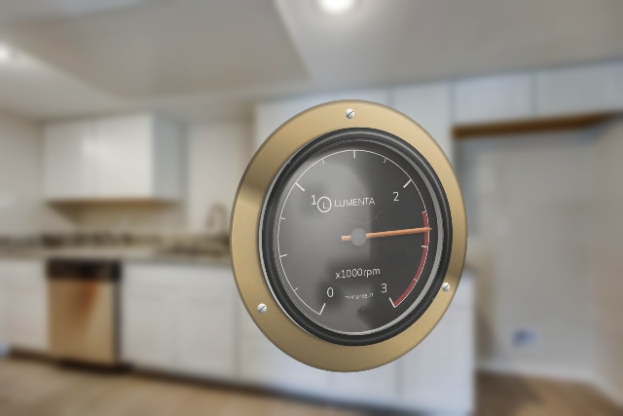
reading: value=2375 unit=rpm
